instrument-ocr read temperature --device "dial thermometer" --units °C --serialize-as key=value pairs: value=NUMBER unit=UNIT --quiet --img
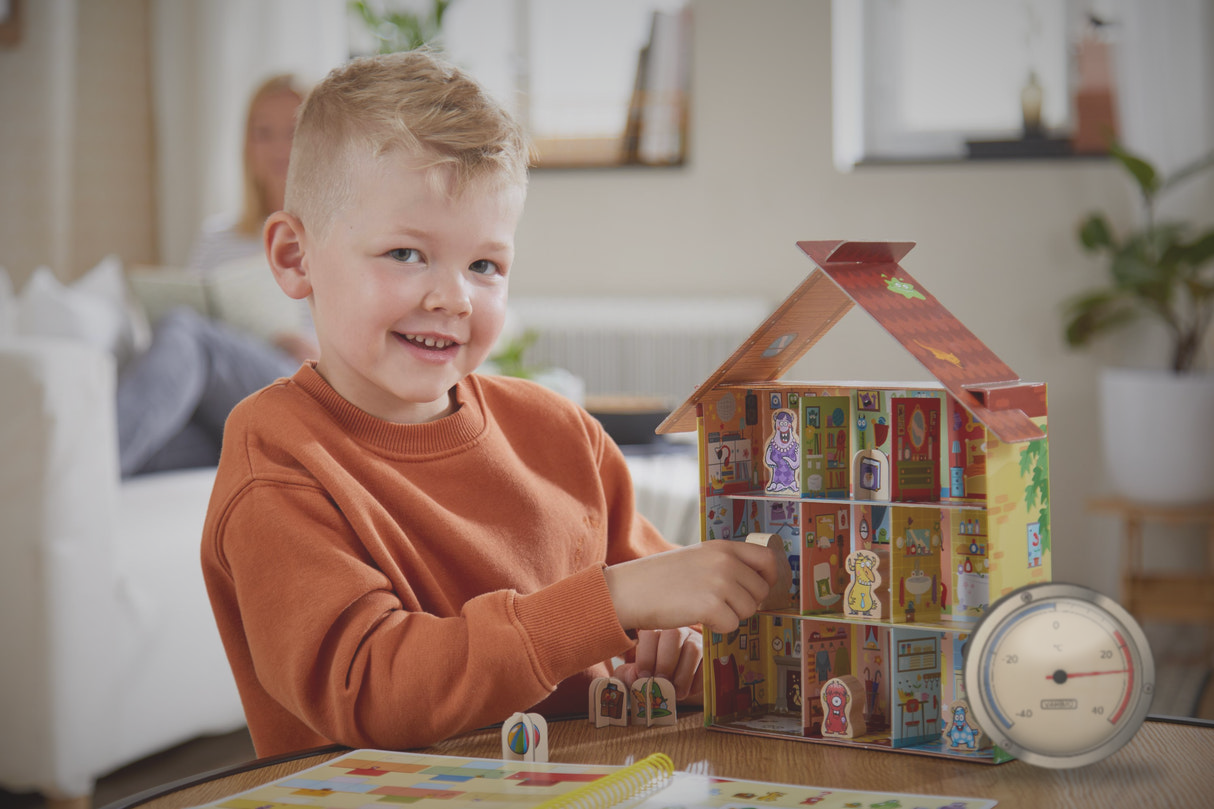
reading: value=26 unit=°C
